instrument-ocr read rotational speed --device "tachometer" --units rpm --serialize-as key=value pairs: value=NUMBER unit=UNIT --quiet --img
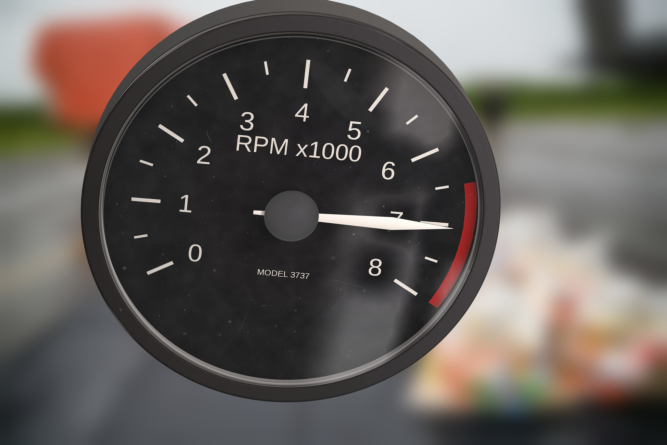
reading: value=7000 unit=rpm
